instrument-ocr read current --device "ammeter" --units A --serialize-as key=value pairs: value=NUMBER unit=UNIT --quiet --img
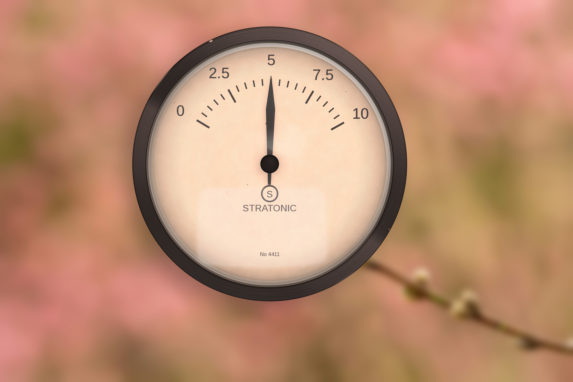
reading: value=5 unit=A
